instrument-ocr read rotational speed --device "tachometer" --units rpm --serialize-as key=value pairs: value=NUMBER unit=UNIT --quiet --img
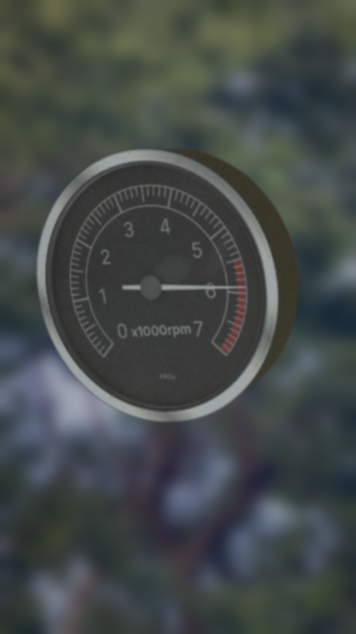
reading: value=5900 unit=rpm
